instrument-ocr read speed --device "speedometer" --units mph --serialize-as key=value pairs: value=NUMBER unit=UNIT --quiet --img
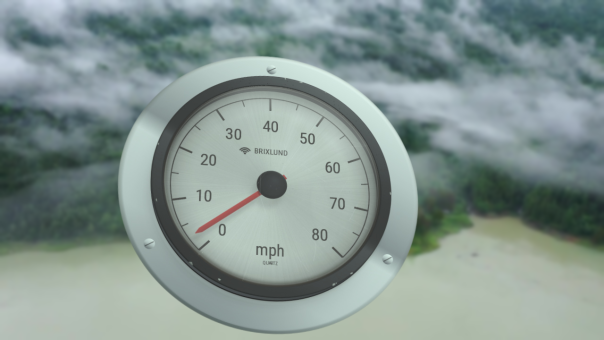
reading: value=2.5 unit=mph
